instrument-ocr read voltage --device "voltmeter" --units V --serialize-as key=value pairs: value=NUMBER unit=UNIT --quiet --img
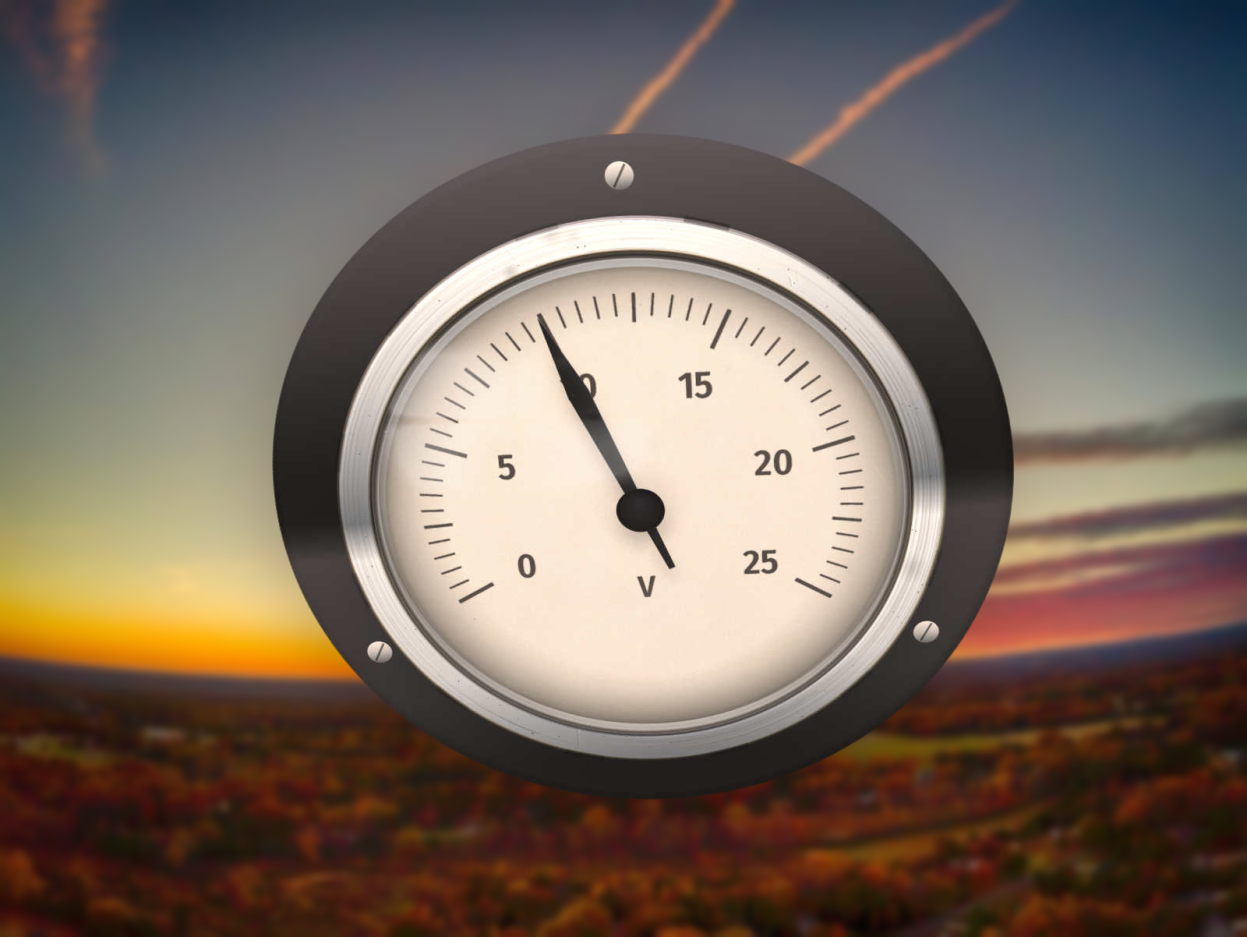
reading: value=10 unit=V
